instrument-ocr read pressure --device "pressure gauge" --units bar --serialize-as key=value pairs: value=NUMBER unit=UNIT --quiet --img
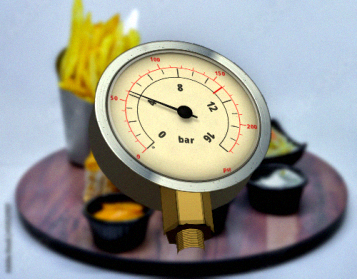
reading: value=4 unit=bar
